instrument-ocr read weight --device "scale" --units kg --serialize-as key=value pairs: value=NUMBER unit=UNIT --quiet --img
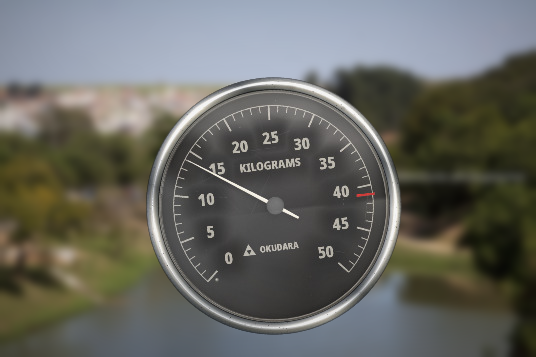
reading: value=14 unit=kg
